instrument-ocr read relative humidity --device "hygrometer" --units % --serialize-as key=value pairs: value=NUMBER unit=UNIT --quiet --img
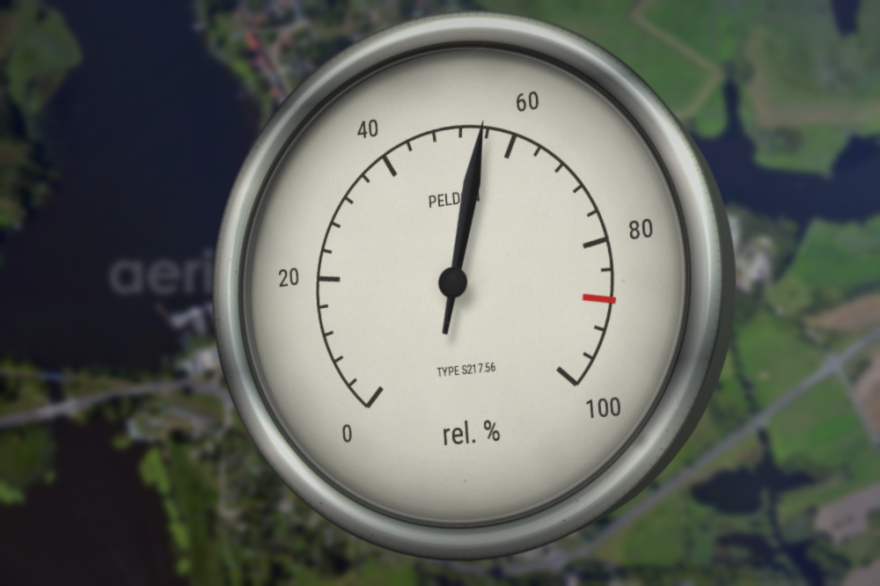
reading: value=56 unit=%
